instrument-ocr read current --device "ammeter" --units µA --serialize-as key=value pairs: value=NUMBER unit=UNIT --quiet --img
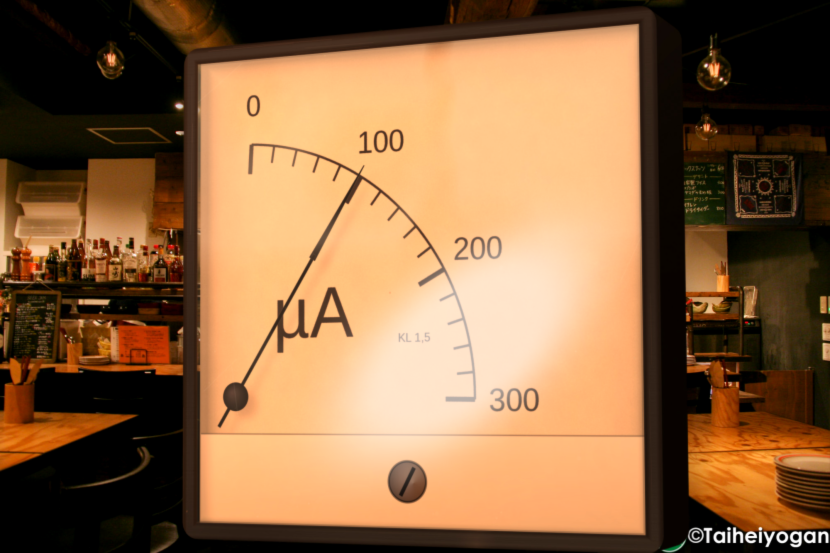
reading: value=100 unit=µA
